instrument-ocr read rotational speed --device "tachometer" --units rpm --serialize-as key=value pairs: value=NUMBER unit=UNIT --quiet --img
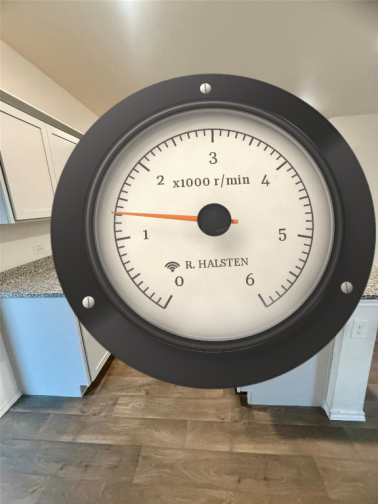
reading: value=1300 unit=rpm
